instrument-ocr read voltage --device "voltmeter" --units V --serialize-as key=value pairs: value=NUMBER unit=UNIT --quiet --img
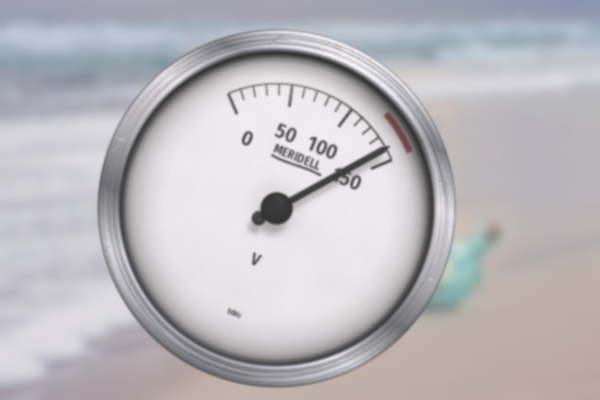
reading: value=140 unit=V
